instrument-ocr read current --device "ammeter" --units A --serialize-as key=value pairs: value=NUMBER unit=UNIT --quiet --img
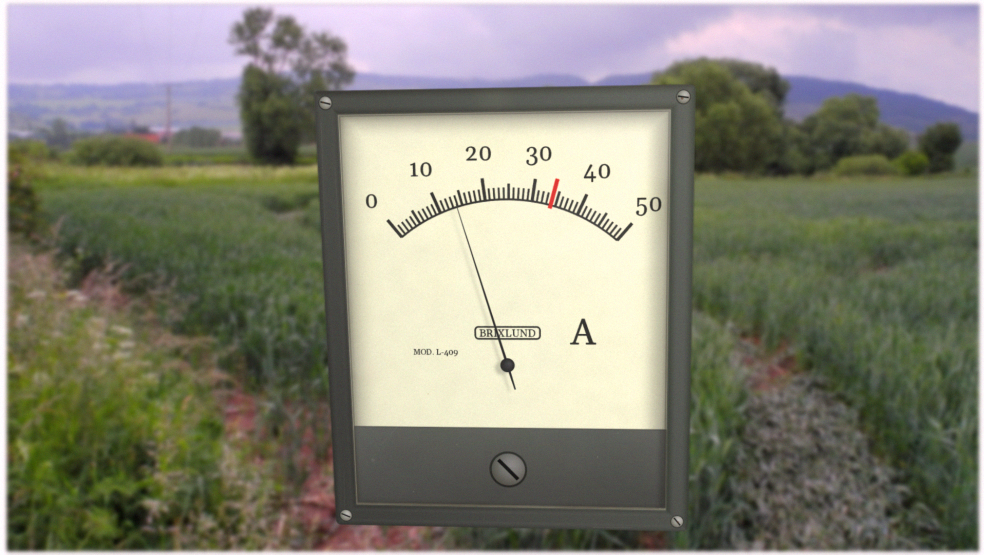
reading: value=14 unit=A
